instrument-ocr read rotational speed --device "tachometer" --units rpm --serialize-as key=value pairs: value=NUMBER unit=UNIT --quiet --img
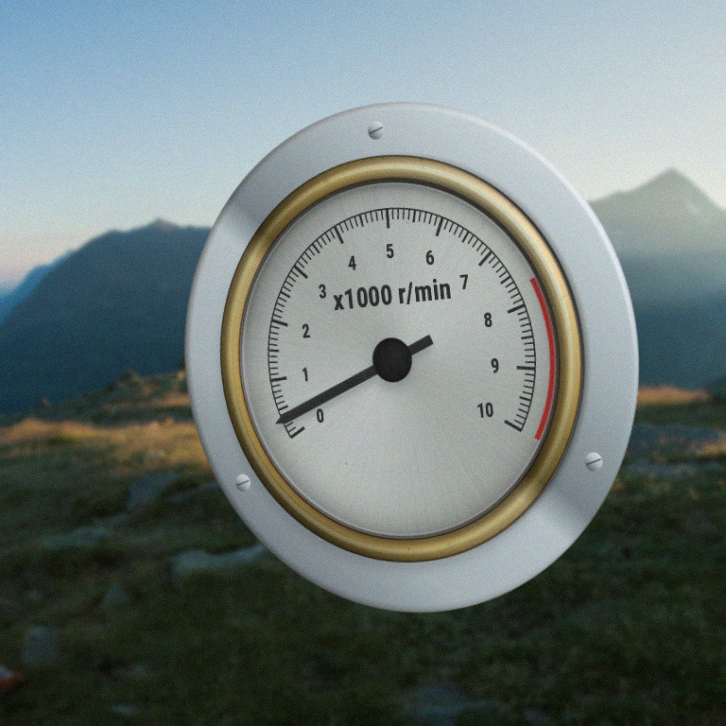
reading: value=300 unit=rpm
